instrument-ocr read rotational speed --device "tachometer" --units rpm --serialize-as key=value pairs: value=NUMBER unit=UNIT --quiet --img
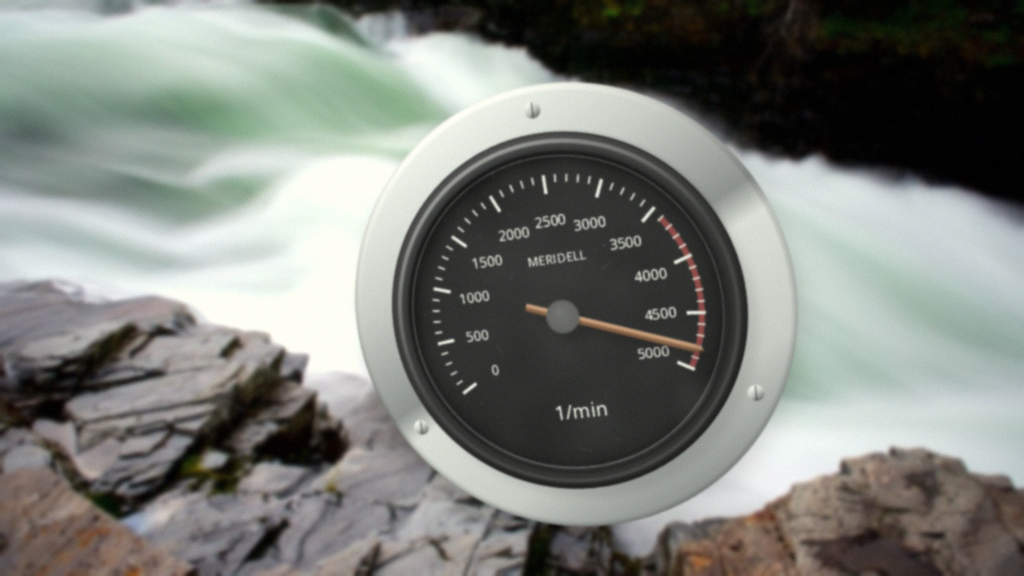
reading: value=4800 unit=rpm
